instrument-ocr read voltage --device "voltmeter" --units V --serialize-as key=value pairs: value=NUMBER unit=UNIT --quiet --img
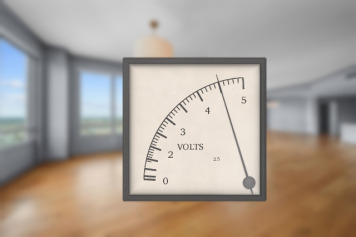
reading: value=4.5 unit=V
